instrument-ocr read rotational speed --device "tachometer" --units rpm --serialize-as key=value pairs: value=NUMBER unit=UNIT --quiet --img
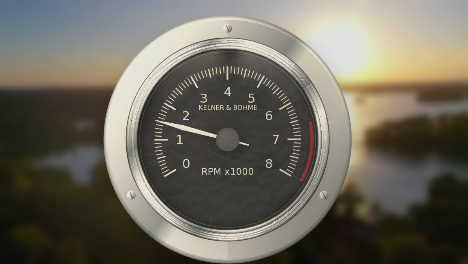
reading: value=1500 unit=rpm
